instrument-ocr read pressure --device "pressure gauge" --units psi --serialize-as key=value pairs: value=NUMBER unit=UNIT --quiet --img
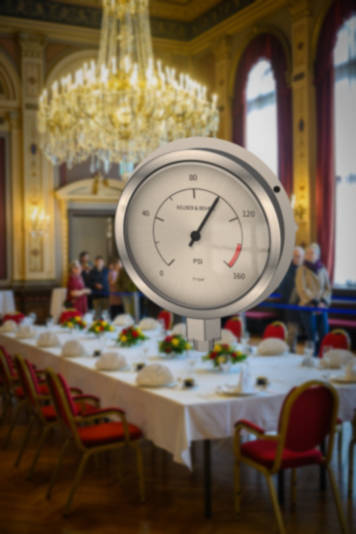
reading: value=100 unit=psi
